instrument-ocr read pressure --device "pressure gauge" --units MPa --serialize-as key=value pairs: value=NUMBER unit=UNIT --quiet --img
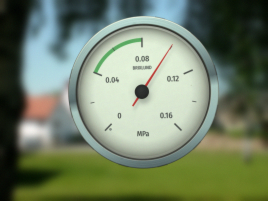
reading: value=0.1 unit=MPa
